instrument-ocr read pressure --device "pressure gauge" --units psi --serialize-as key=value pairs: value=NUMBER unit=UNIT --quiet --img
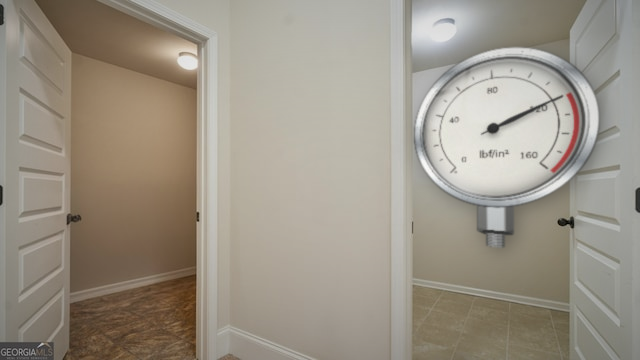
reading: value=120 unit=psi
